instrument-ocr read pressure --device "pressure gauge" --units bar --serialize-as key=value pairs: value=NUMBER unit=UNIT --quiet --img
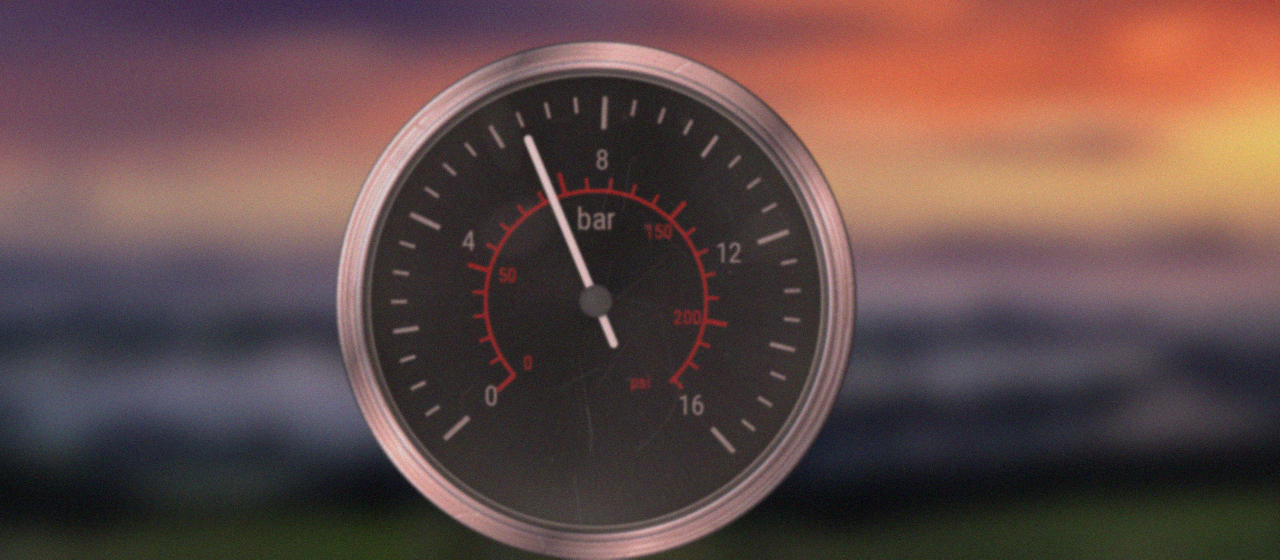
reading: value=6.5 unit=bar
